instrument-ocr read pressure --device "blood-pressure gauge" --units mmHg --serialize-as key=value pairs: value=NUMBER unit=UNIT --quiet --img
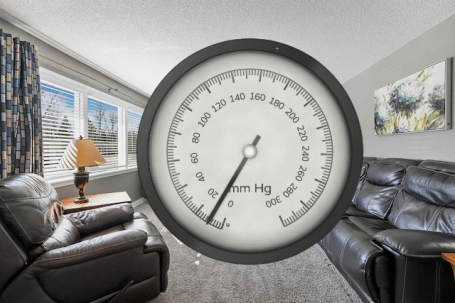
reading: value=10 unit=mmHg
